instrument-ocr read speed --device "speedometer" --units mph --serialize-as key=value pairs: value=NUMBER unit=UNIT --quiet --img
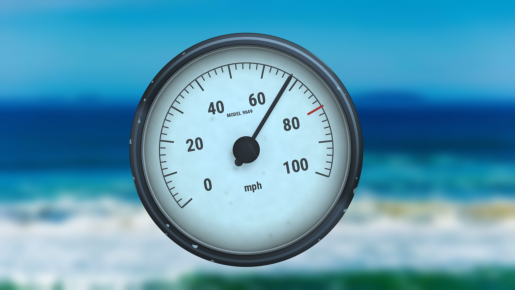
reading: value=68 unit=mph
